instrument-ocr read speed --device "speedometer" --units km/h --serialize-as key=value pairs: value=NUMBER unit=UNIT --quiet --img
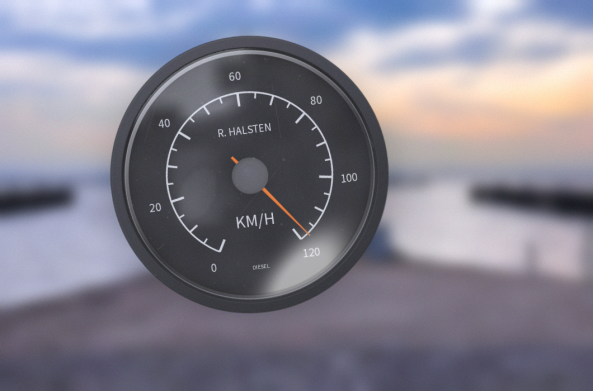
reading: value=117.5 unit=km/h
